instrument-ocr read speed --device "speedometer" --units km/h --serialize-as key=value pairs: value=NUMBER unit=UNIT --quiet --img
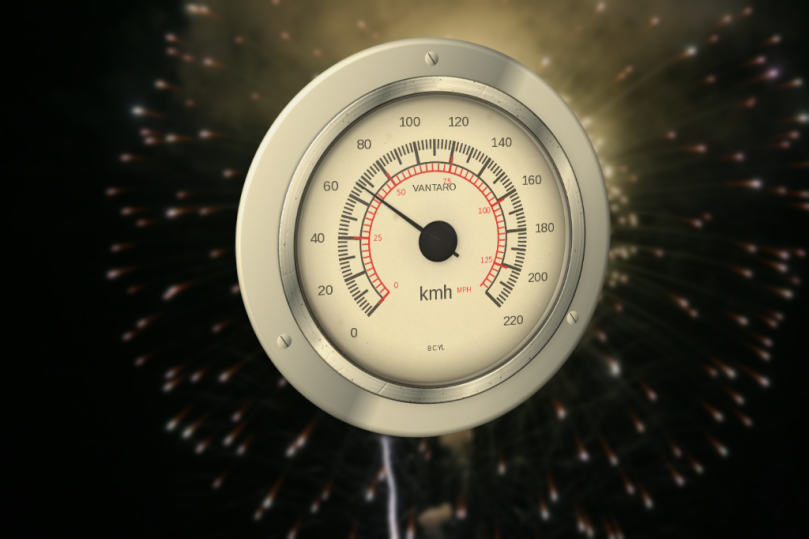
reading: value=66 unit=km/h
